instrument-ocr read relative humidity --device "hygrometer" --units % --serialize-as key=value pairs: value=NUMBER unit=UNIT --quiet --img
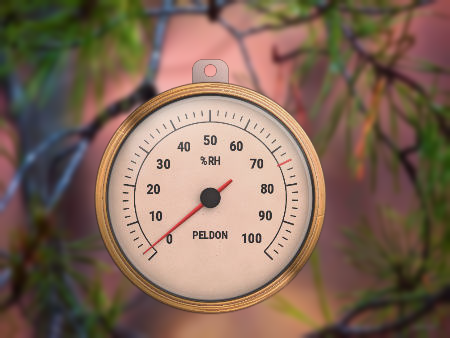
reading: value=2 unit=%
